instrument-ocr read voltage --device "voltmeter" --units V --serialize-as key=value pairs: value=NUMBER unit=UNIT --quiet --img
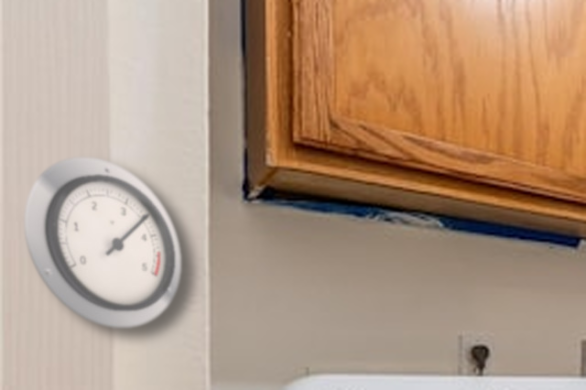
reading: value=3.5 unit=V
